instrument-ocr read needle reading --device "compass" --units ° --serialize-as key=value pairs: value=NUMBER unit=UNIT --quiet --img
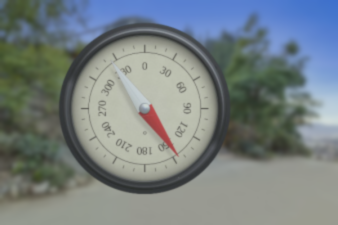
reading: value=145 unit=°
